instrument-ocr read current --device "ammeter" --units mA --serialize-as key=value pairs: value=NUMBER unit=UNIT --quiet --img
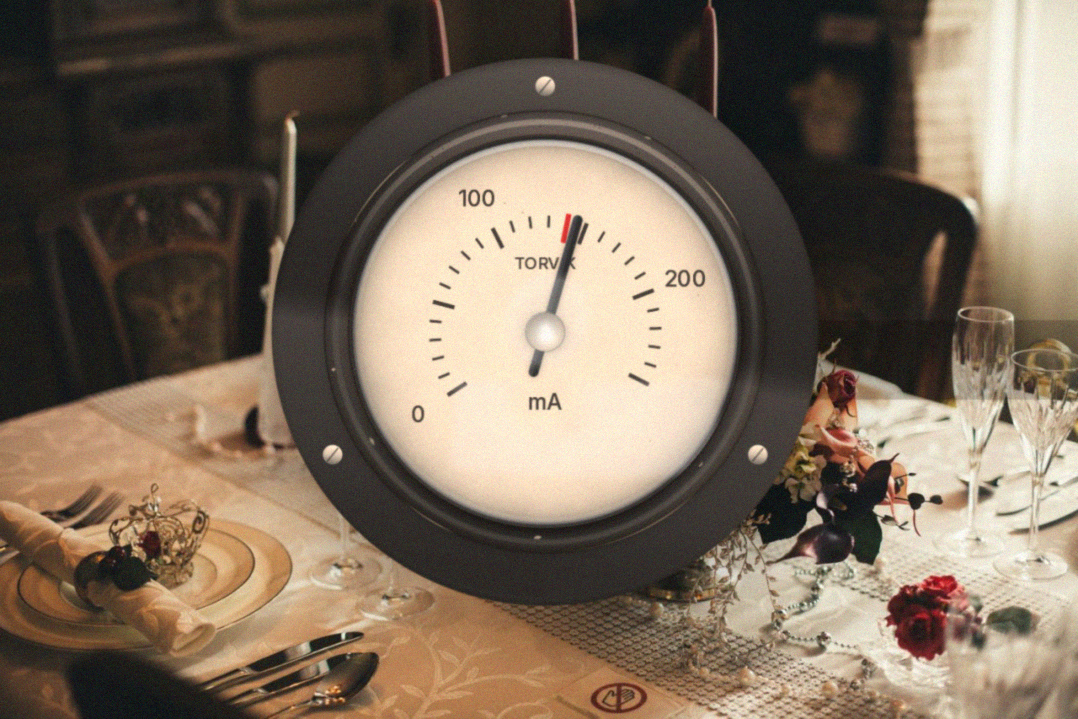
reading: value=145 unit=mA
